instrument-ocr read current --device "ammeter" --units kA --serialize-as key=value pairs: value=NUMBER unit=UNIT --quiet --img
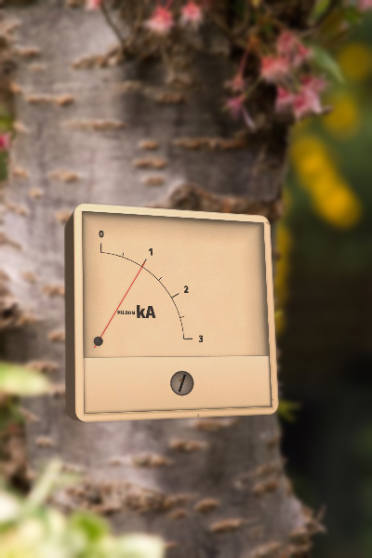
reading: value=1 unit=kA
